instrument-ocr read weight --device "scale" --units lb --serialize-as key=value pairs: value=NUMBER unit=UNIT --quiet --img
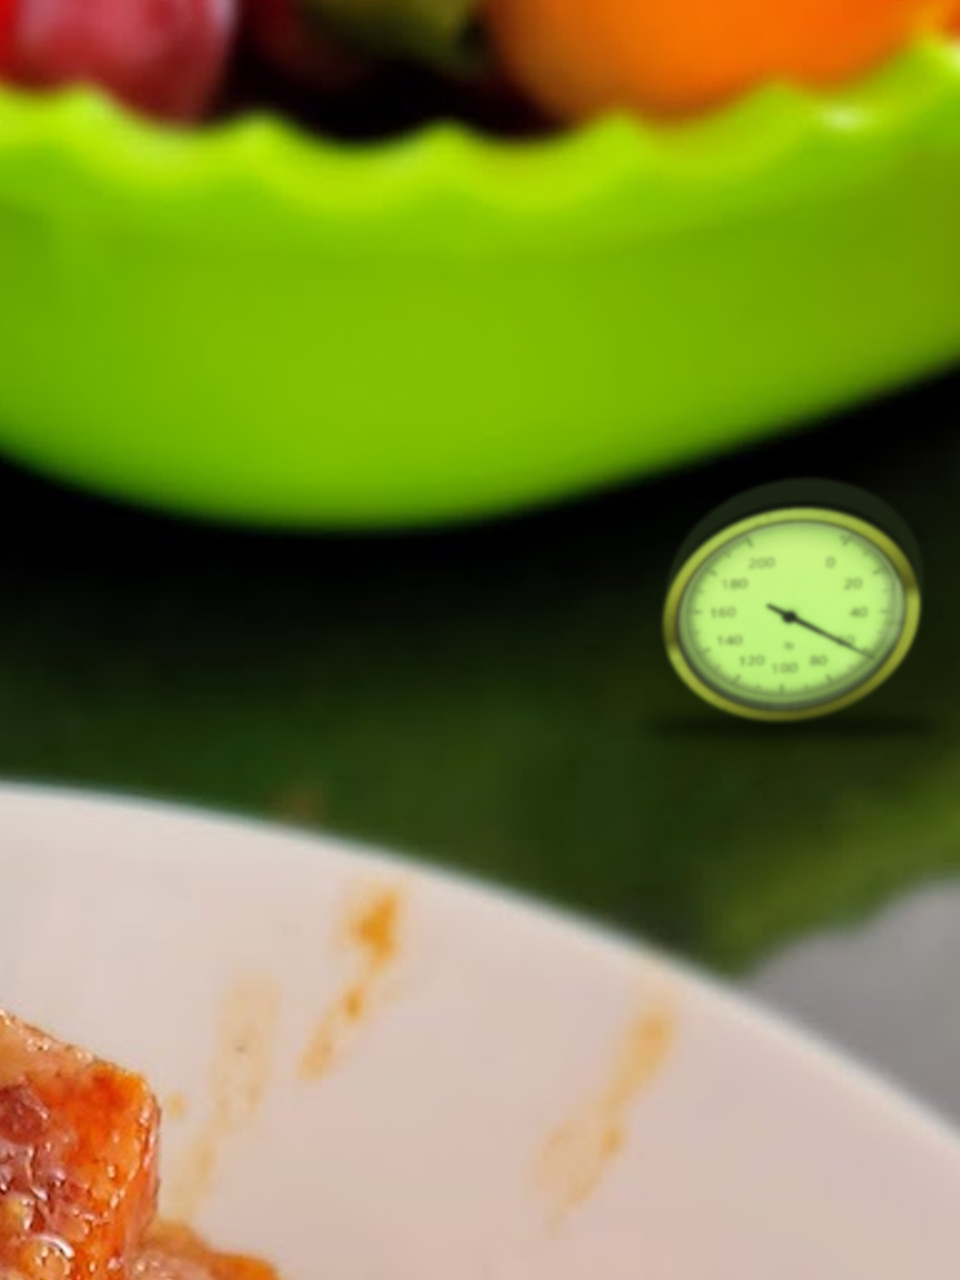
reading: value=60 unit=lb
